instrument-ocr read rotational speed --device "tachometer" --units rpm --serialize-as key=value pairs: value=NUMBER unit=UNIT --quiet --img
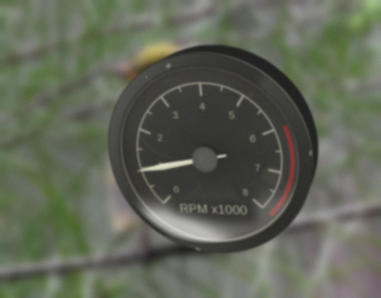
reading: value=1000 unit=rpm
